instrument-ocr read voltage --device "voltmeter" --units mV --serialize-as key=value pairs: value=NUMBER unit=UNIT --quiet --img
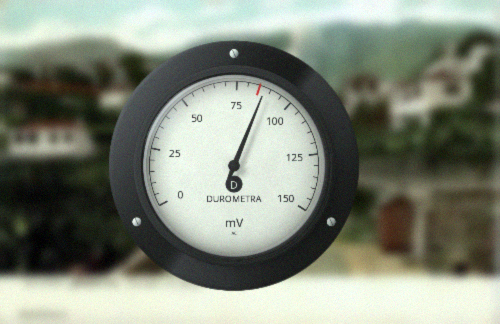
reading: value=87.5 unit=mV
